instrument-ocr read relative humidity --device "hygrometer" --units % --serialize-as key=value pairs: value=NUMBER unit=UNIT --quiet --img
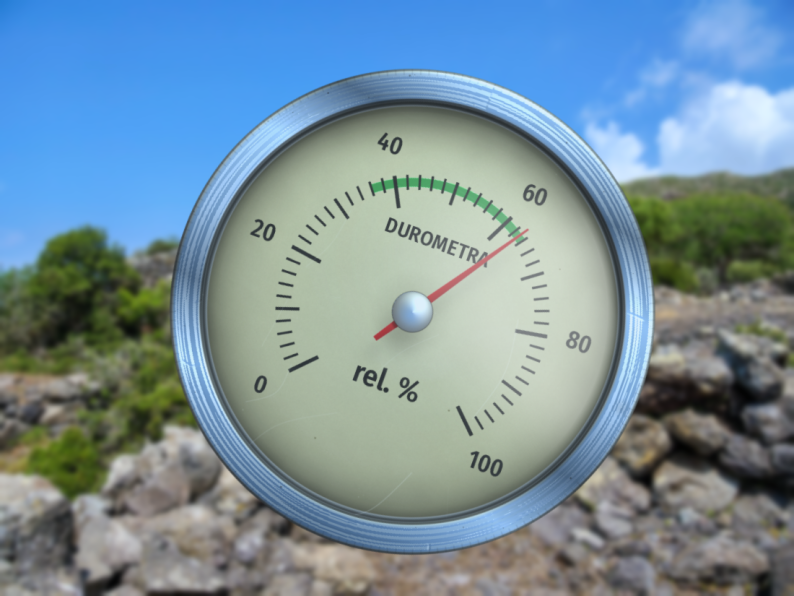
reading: value=63 unit=%
